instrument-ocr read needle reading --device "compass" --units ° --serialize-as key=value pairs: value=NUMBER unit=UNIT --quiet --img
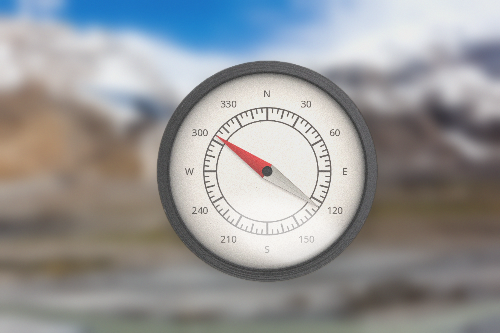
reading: value=305 unit=°
